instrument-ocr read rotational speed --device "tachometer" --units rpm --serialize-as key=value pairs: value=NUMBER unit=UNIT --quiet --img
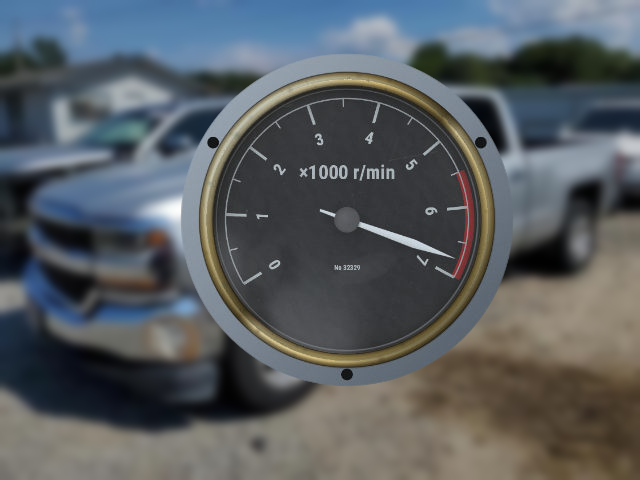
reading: value=6750 unit=rpm
